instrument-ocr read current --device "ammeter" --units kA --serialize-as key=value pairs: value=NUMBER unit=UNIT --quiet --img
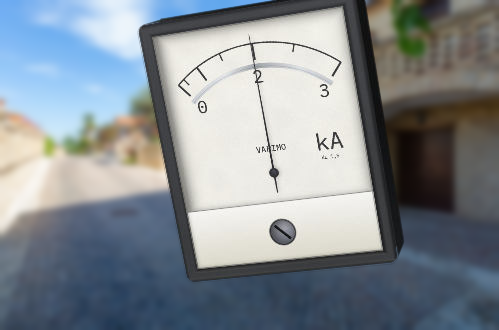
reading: value=2 unit=kA
